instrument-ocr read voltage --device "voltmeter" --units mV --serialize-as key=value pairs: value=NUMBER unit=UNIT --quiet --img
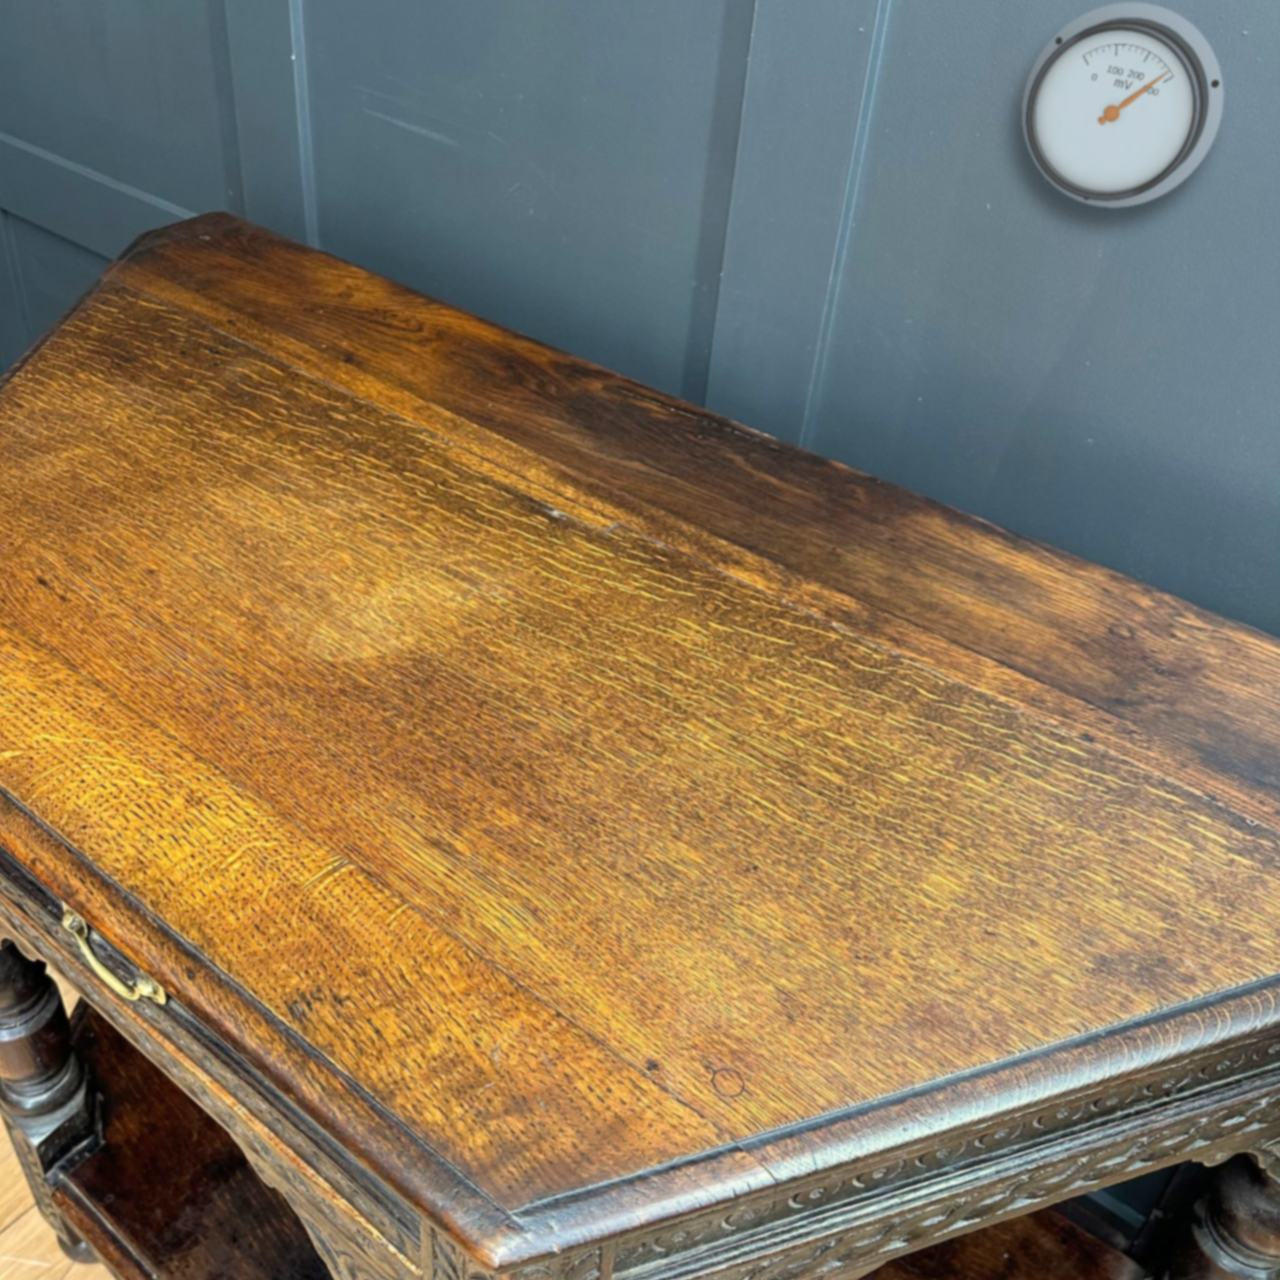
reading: value=280 unit=mV
